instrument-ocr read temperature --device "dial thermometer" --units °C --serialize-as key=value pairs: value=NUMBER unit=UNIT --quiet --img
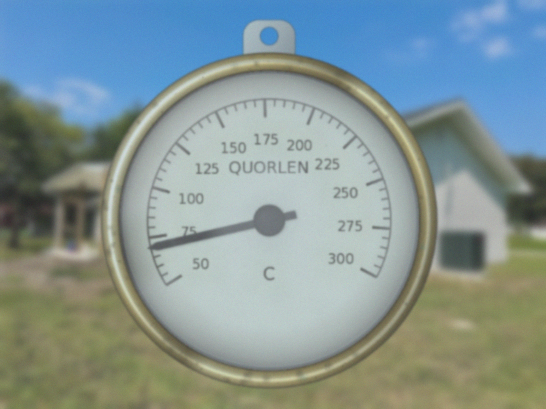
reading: value=70 unit=°C
